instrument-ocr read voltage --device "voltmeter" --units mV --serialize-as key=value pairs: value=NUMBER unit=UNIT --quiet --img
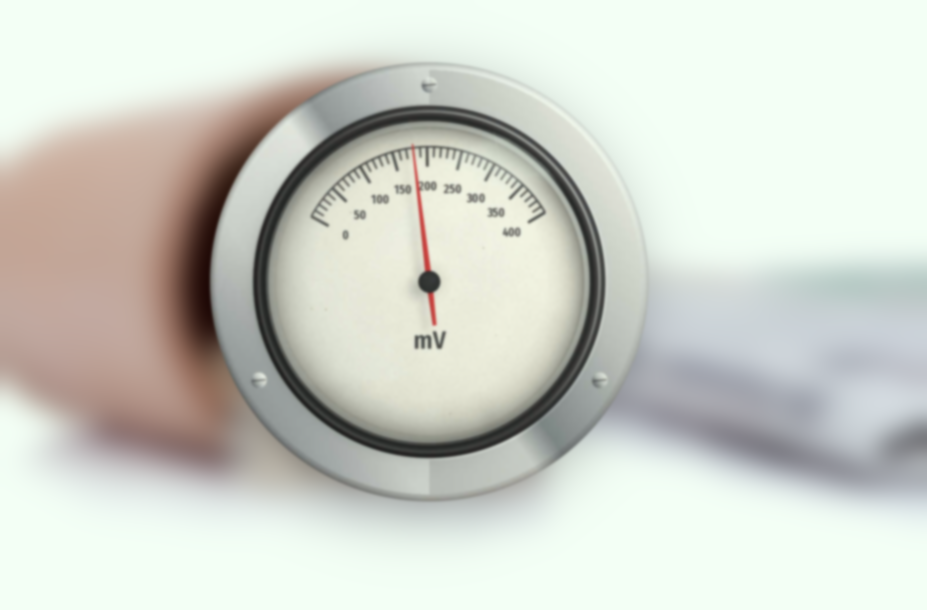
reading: value=180 unit=mV
